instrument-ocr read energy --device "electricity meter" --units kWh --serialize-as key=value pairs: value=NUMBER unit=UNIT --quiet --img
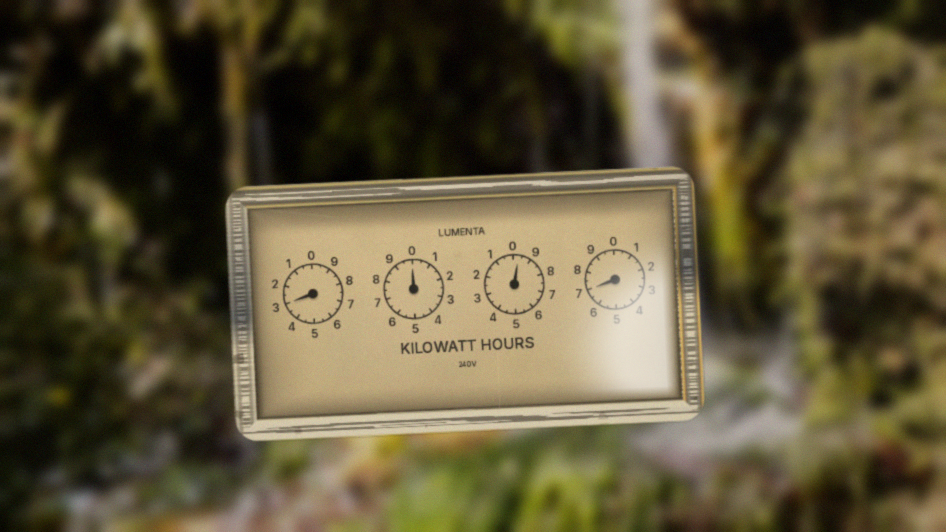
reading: value=2997 unit=kWh
